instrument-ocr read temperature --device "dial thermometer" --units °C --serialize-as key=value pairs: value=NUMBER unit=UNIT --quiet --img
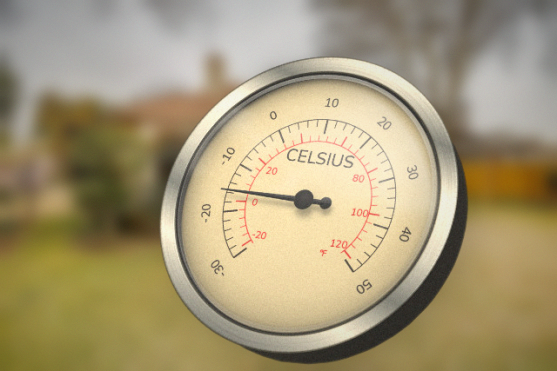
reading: value=-16 unit=°C
